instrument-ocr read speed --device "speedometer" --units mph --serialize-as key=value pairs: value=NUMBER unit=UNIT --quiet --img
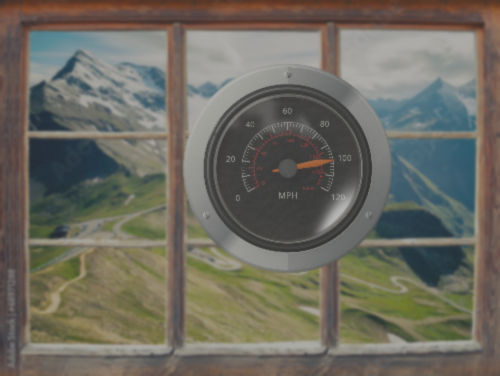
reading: value=100 unit=mph
